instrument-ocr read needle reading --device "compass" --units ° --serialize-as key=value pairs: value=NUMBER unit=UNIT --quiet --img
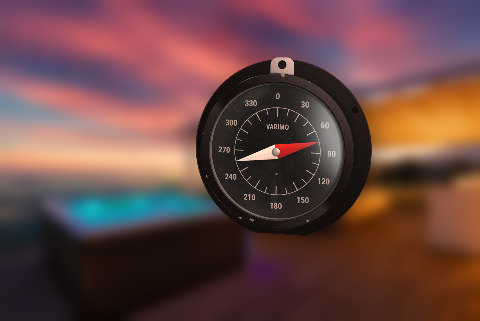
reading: value=75 unit=°
